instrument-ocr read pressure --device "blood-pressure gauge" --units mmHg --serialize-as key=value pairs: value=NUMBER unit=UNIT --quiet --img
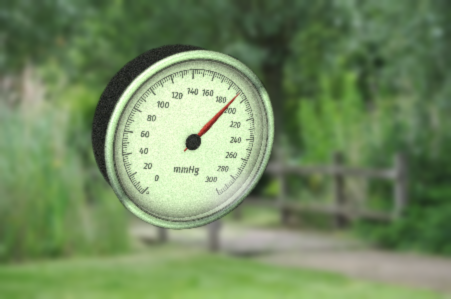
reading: value=190 unit=mmHg
